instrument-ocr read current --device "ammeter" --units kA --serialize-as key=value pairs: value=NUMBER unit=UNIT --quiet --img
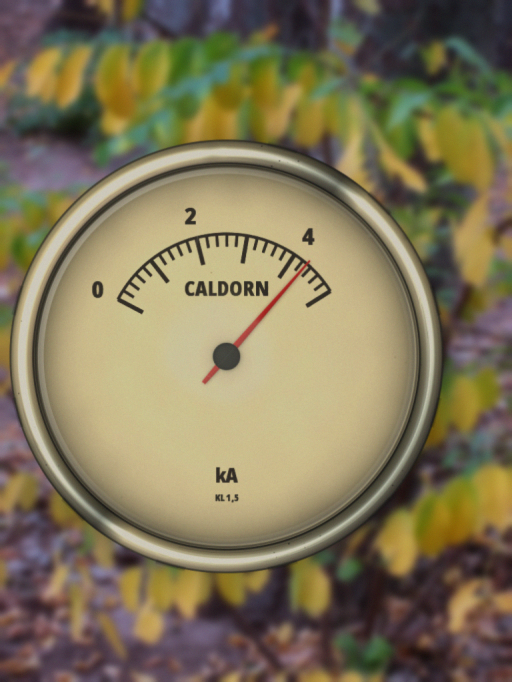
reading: value=4.3 unit=kA
